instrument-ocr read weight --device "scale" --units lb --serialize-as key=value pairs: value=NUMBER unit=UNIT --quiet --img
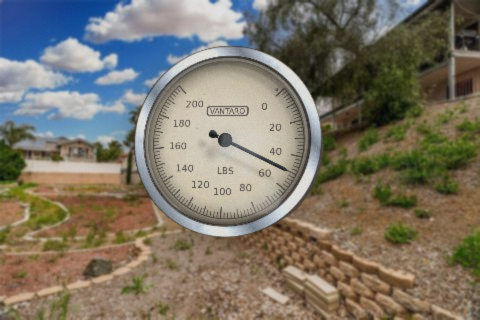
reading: value=50 unit=lb
